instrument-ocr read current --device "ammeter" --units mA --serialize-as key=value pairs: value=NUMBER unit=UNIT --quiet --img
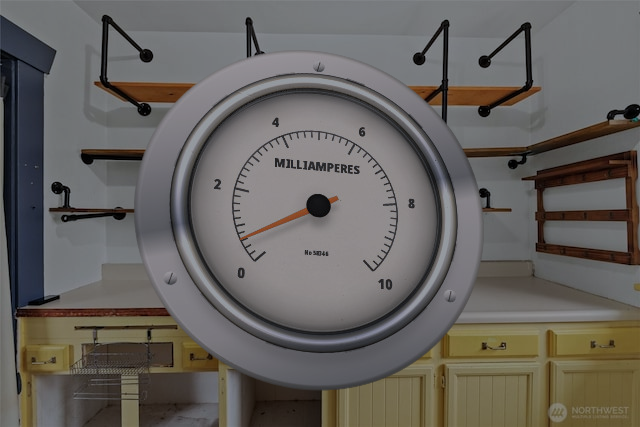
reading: value=0.6 unit=mA
